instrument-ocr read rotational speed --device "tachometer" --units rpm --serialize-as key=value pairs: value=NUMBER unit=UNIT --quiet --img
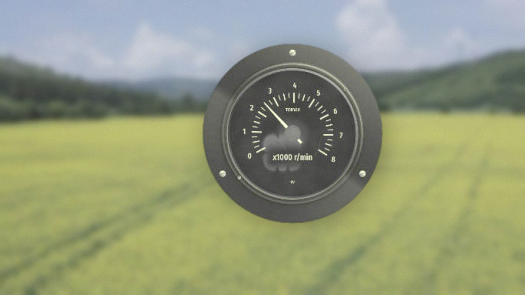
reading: value=2500 unit=rpm
